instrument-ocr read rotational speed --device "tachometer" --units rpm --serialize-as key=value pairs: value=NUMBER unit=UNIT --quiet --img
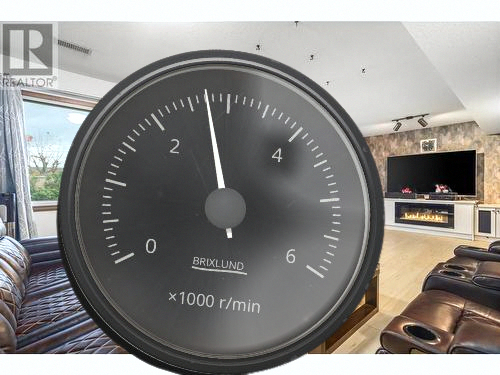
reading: value=2700 unit=rpm
